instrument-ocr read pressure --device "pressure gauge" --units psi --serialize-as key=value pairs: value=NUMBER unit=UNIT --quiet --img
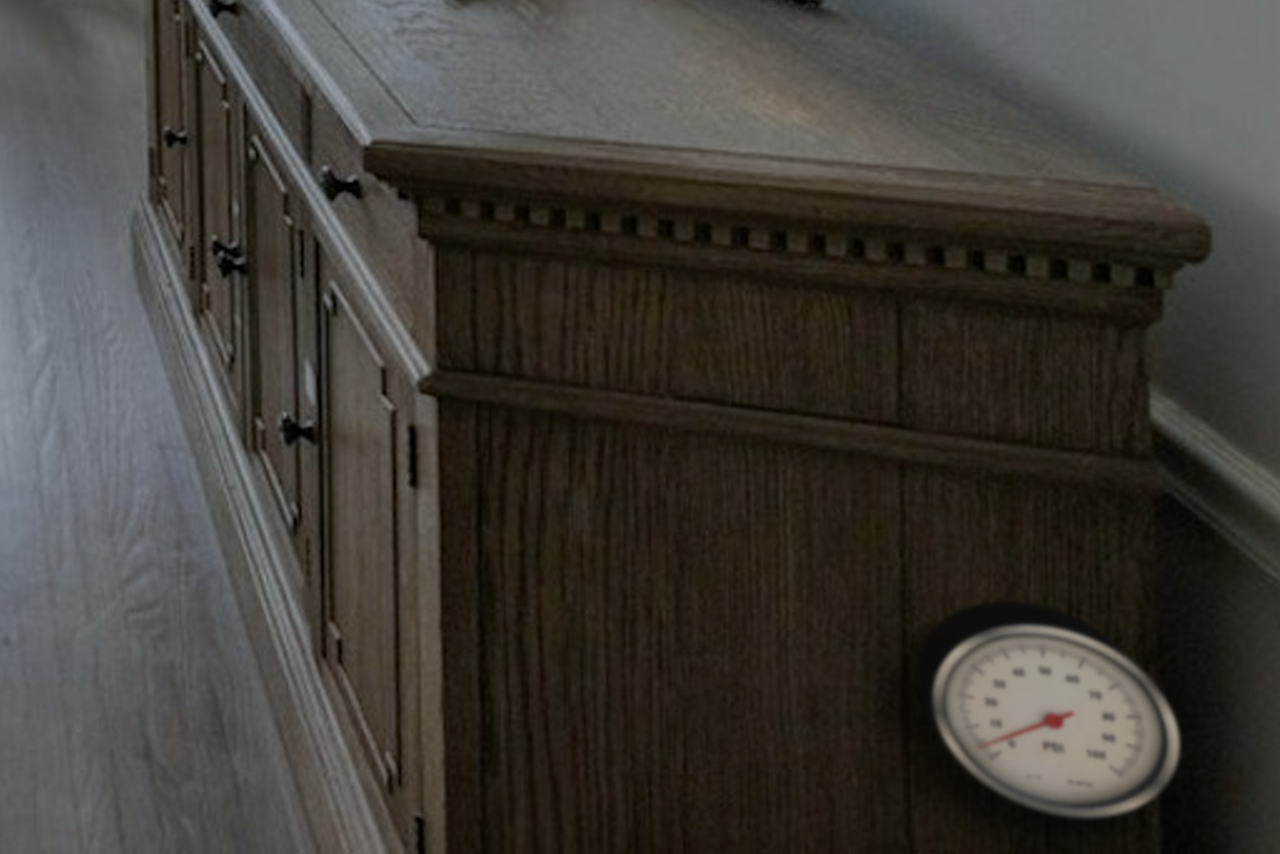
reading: value=5 unit=psi
